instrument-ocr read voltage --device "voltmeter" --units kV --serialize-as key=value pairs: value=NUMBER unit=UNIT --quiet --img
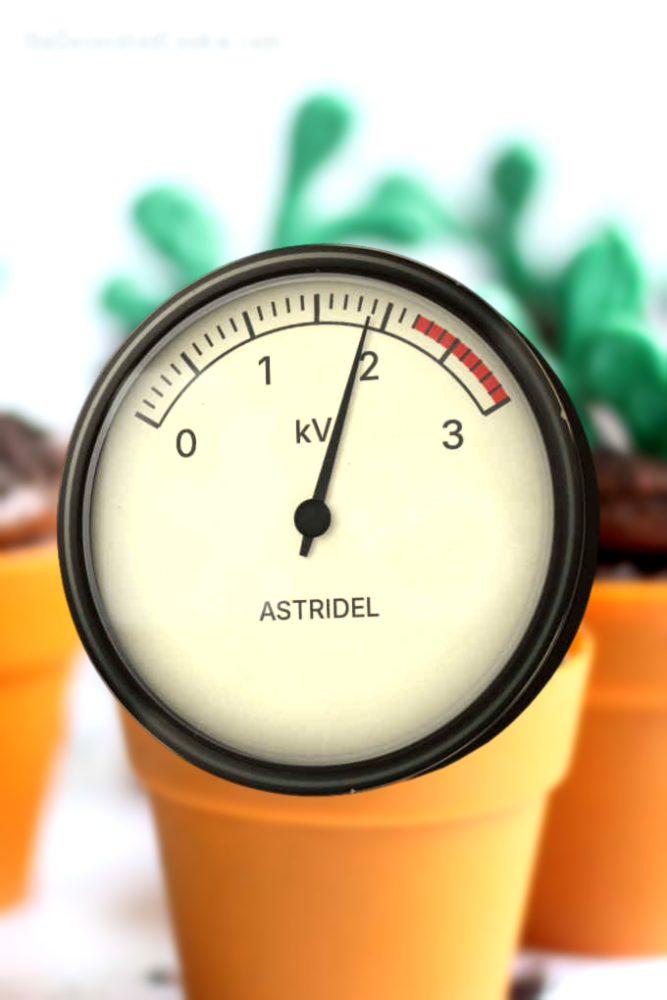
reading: value=1.9 unit=kV
